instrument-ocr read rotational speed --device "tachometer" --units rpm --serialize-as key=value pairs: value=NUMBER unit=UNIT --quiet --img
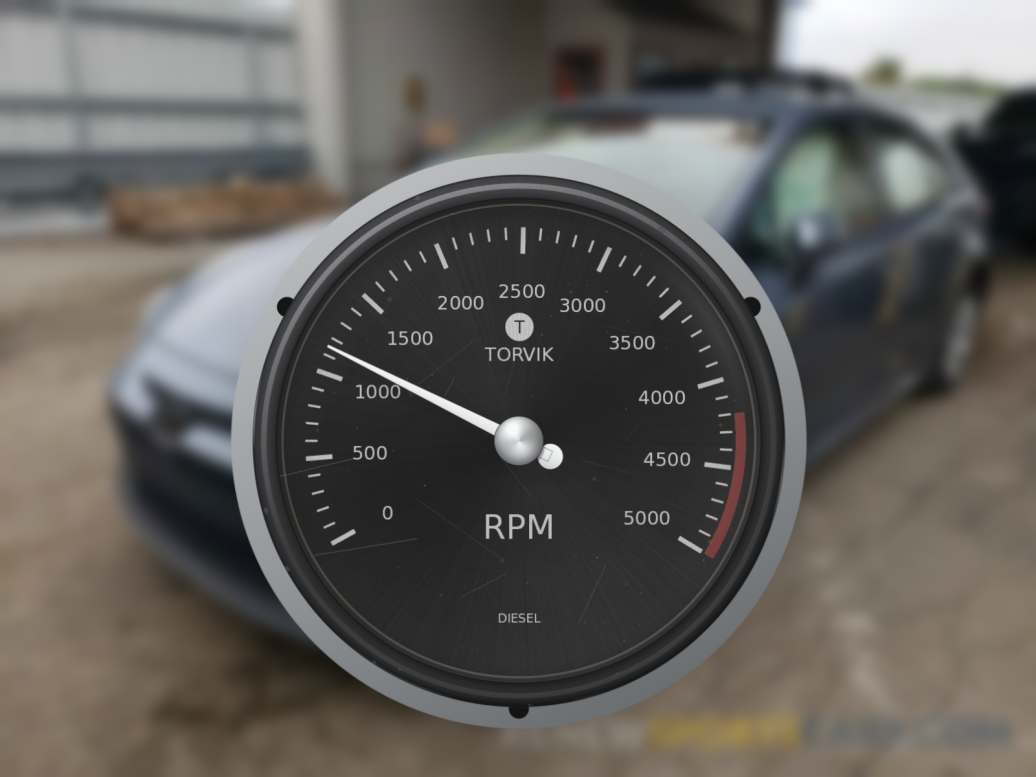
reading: value=1150 unit=rpm
